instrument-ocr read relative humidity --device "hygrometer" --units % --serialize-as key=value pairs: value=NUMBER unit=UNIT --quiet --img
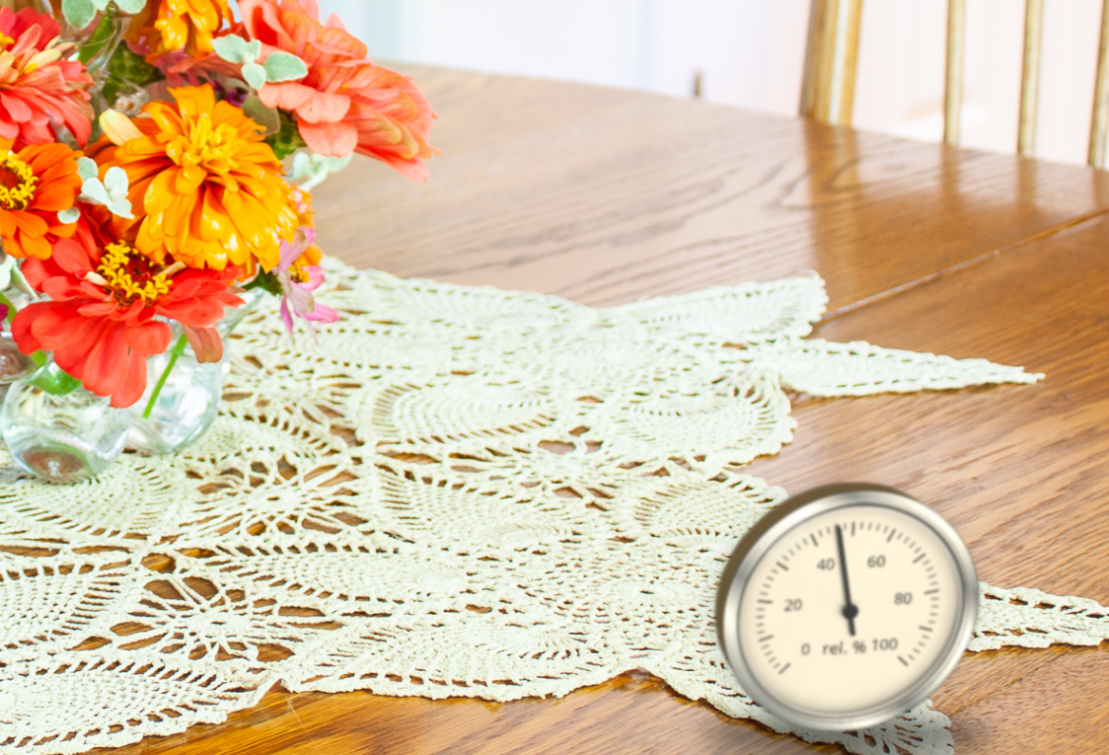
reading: value=46 unit=%
